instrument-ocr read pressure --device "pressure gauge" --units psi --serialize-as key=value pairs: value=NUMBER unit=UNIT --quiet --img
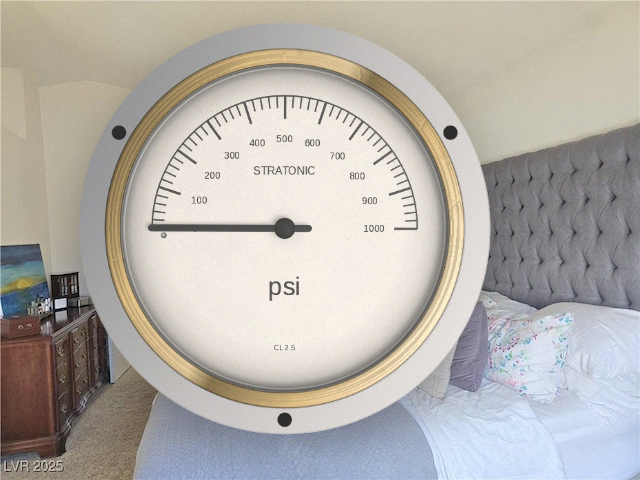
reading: value=0 unit=psi
